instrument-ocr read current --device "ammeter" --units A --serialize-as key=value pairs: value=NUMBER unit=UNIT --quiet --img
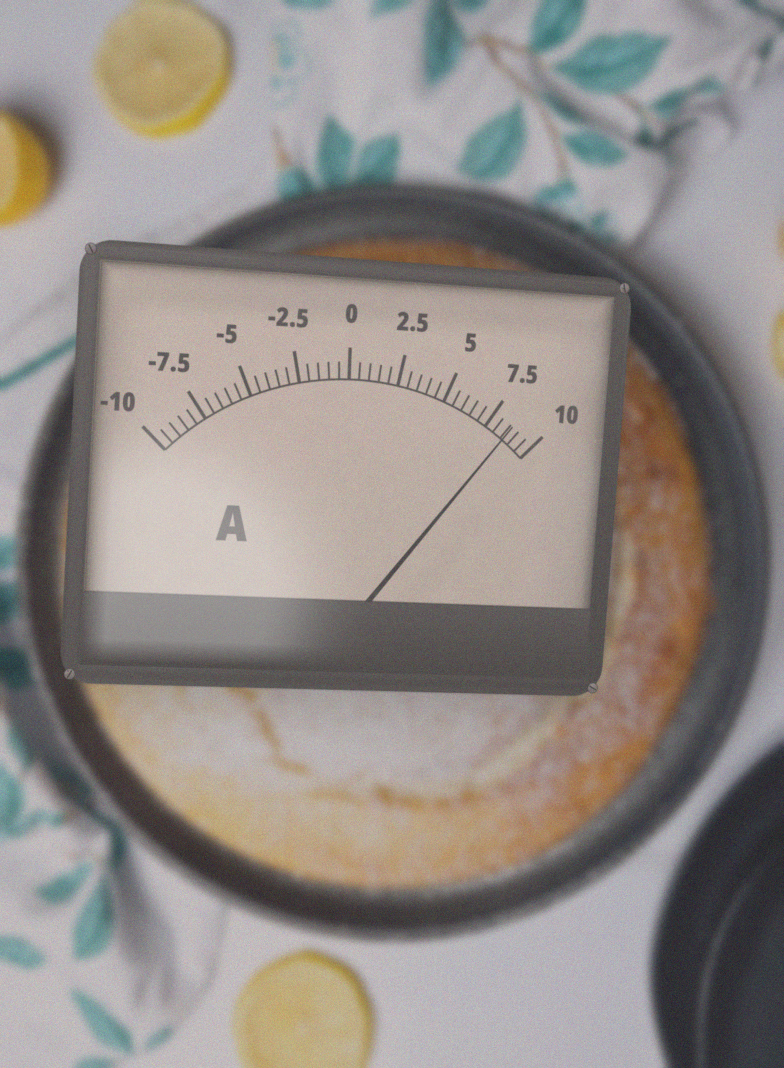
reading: value=8.5 unit=A
